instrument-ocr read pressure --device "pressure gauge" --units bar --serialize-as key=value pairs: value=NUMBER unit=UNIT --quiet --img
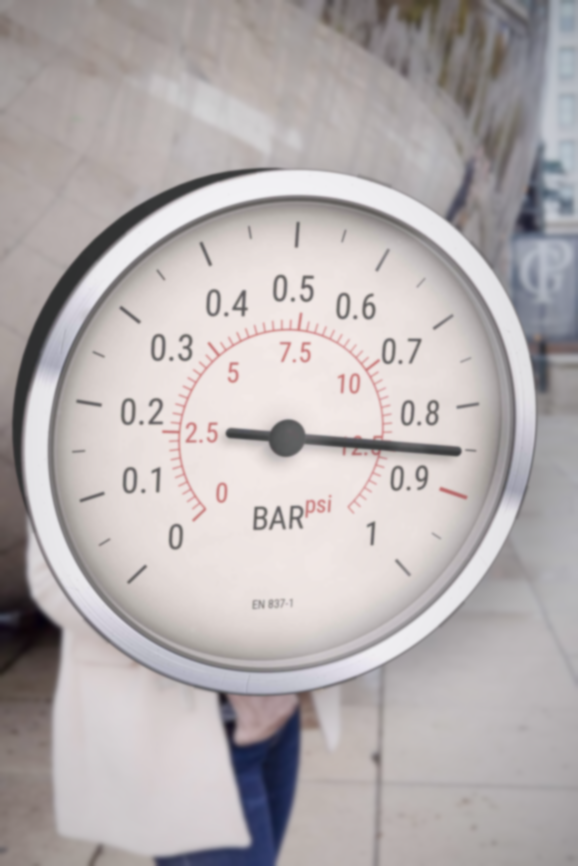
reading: value=0.85 unit=bar
